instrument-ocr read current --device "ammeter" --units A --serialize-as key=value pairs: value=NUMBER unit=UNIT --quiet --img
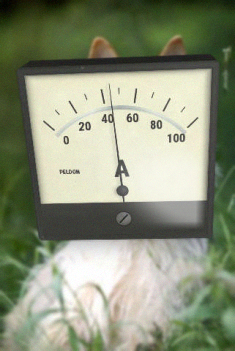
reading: value=45 unit=A
